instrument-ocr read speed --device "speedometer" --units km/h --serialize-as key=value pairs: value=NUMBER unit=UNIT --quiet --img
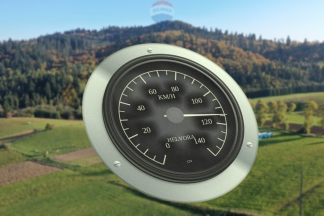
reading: value=115 unit=km/h
